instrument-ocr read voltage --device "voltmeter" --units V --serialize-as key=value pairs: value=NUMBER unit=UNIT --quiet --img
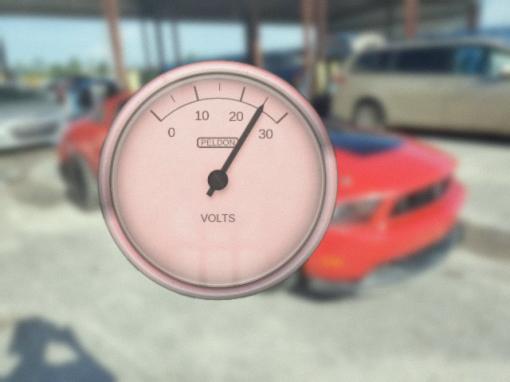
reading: value=25 unit=V
